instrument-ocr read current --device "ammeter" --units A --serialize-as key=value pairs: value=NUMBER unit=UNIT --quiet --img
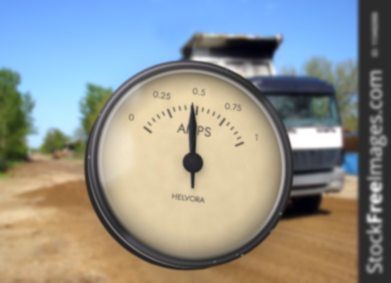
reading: value=0.45 unit=A
